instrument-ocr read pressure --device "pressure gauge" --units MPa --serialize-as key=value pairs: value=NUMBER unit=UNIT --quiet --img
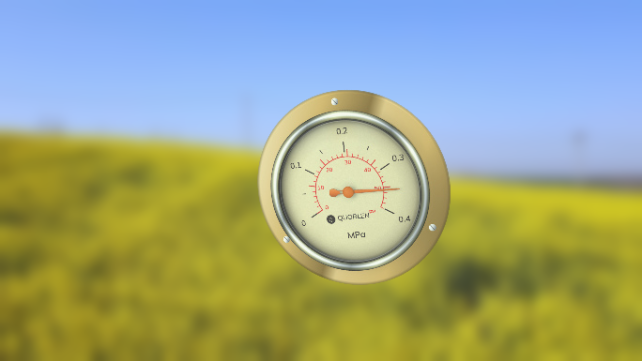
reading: value=0.35 unit=MPa
